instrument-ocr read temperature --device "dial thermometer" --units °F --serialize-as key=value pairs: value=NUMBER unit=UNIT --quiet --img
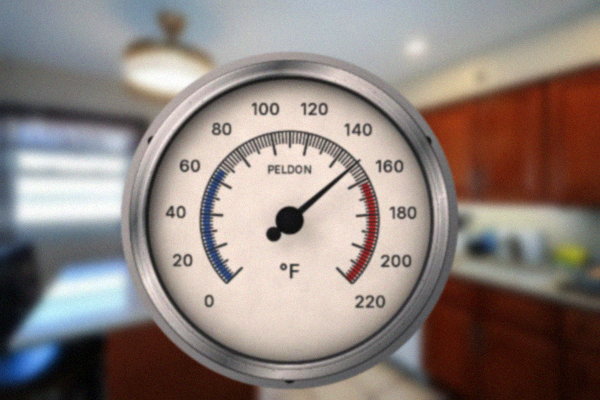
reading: value=150 unit=°F
